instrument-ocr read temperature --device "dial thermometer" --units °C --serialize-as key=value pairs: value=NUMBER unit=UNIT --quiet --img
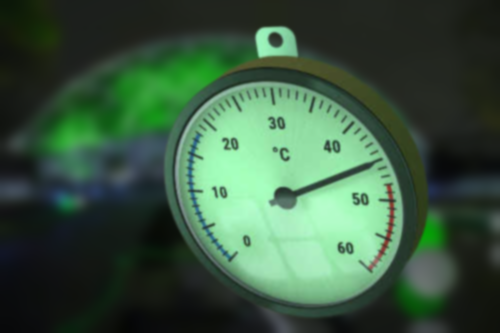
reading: value=45 unit=°C
